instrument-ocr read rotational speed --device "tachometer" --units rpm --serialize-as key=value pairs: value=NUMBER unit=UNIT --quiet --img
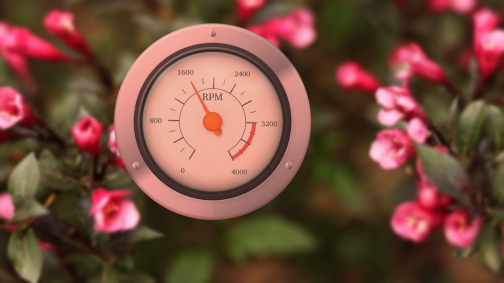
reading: value=1600 unit=rpm
